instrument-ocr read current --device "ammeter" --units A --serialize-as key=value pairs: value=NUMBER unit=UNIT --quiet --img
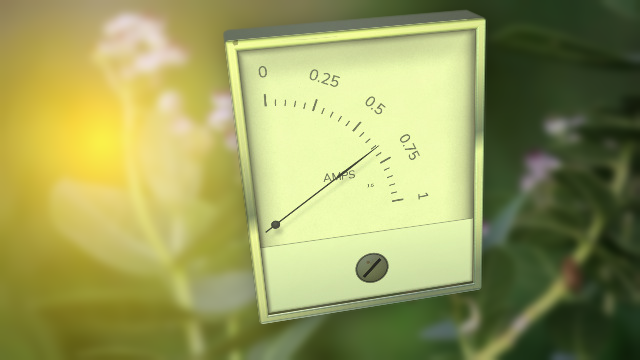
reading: value=0.65 unit=A
